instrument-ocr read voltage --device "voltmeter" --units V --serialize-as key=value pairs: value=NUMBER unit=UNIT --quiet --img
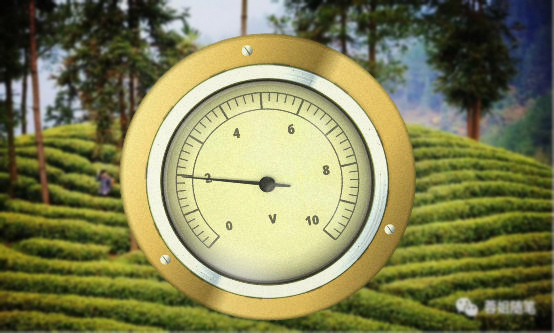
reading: value=2 unit=V
